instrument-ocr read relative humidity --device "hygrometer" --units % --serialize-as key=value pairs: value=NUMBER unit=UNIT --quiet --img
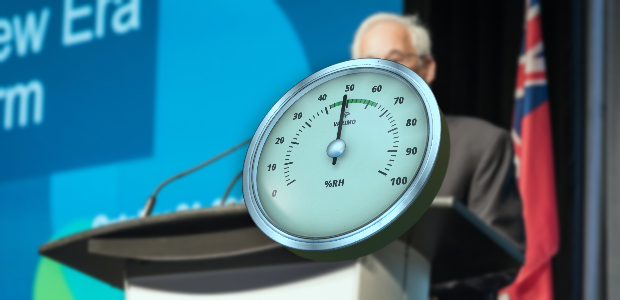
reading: value=50 unit=%
